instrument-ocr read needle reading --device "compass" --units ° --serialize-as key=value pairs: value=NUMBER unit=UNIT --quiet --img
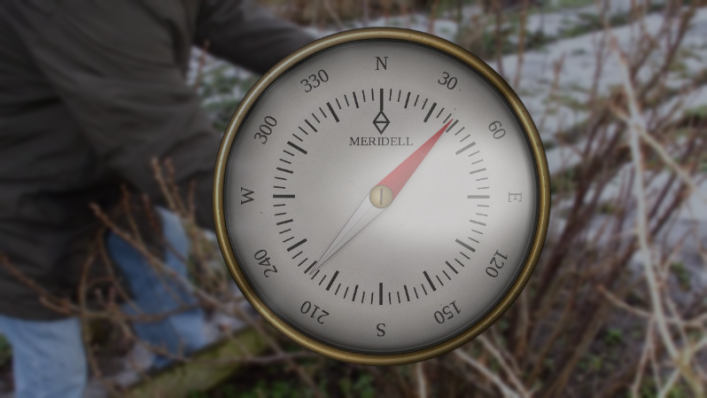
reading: value=42.5 unit=°
